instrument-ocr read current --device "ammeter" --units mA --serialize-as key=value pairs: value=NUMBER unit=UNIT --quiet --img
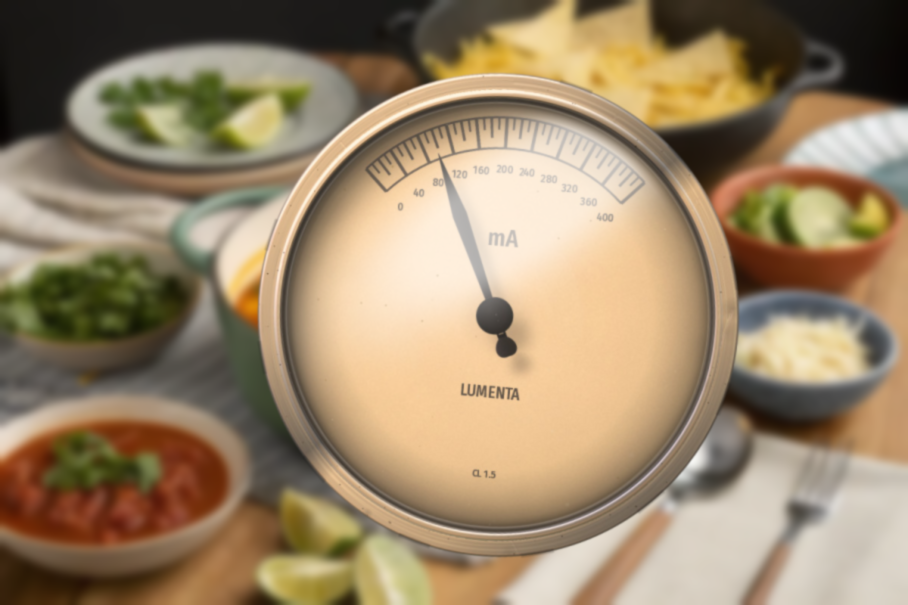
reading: value=100 unit=mA
